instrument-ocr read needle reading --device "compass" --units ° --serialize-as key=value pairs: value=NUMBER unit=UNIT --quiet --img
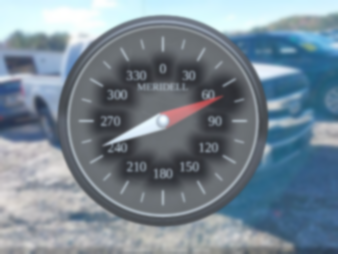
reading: value=67.5 unit=°
